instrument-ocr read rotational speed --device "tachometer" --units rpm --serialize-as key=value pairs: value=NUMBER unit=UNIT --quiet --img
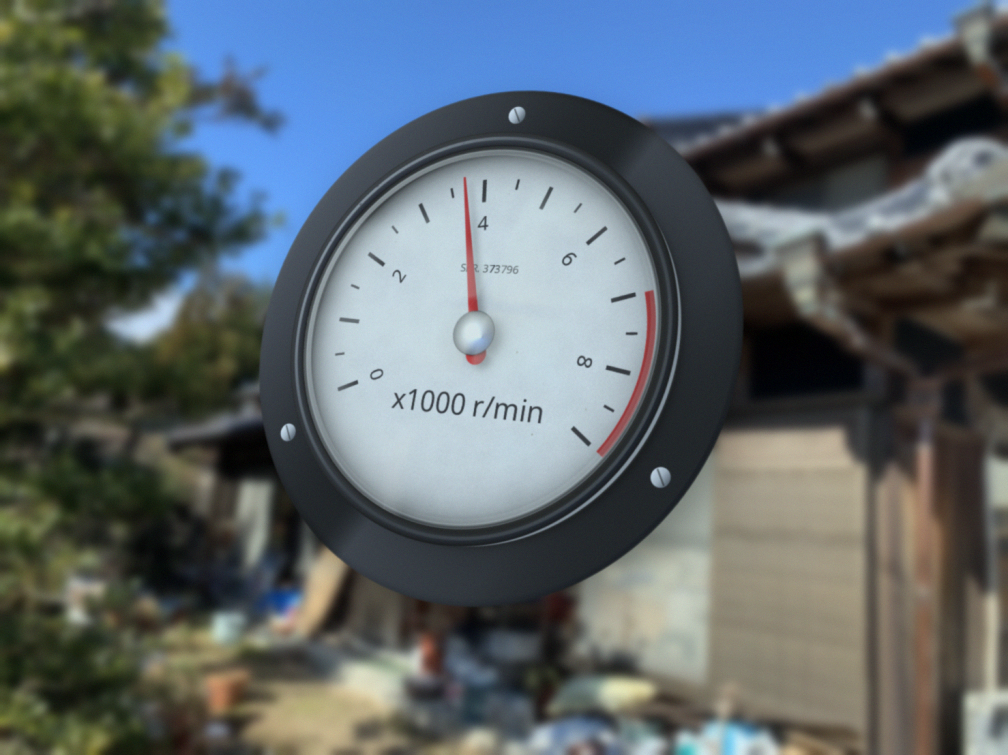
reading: value=3750 unit=rpm
